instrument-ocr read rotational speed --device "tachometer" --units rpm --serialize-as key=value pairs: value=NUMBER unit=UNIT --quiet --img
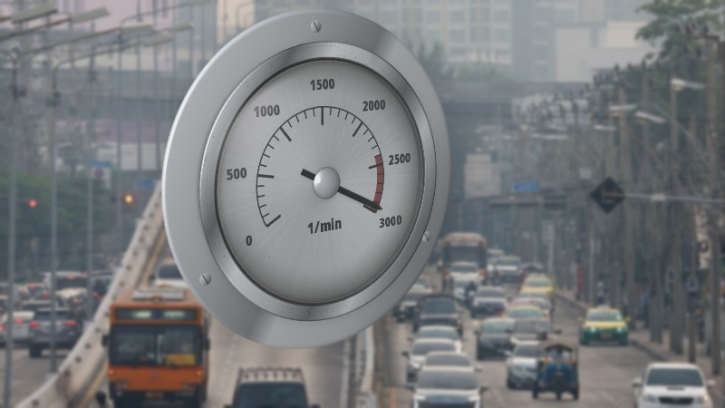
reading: value=2950 unit=rpm
